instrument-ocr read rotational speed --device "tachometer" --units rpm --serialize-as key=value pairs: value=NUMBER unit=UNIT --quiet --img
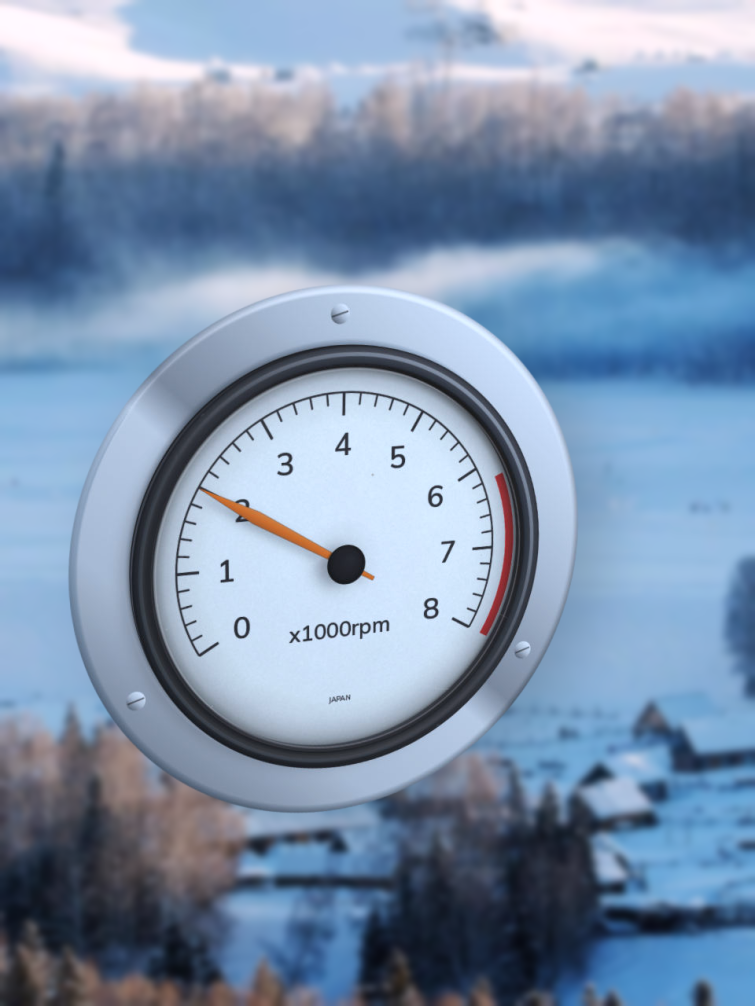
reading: value=2000 unit=rpm
